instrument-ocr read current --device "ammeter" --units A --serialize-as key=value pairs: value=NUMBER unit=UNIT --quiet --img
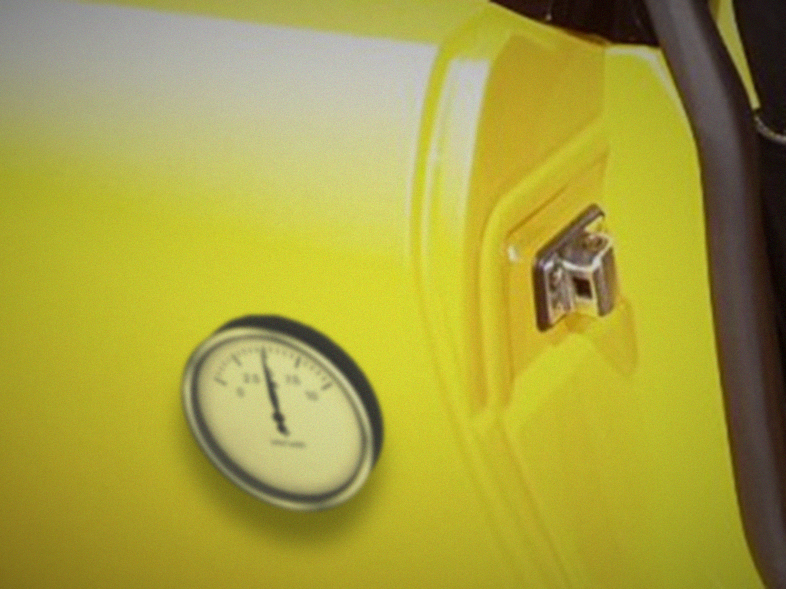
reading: value=5 unit=A
